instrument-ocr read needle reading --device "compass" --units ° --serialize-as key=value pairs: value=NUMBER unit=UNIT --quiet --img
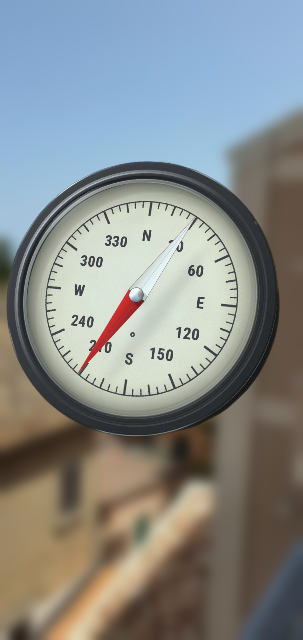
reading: value=210 unit=°
